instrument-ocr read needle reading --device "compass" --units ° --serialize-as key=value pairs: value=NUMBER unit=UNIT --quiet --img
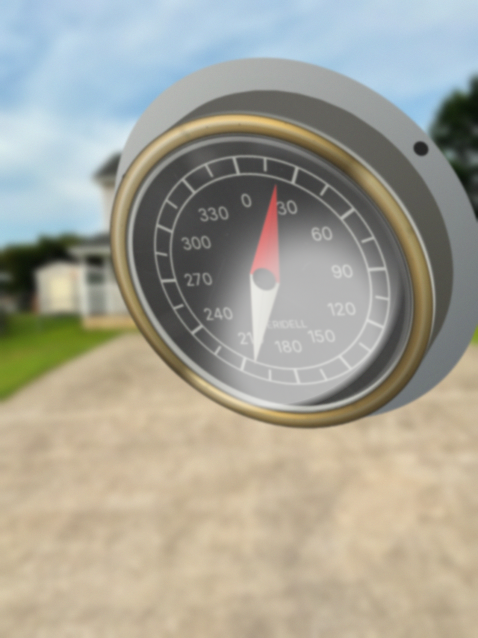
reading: value=22.5 unit=°
